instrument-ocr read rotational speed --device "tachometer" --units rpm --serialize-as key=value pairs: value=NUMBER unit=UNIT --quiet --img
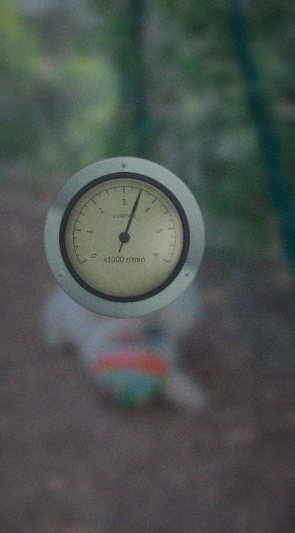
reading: value=3500 unit=rpm
